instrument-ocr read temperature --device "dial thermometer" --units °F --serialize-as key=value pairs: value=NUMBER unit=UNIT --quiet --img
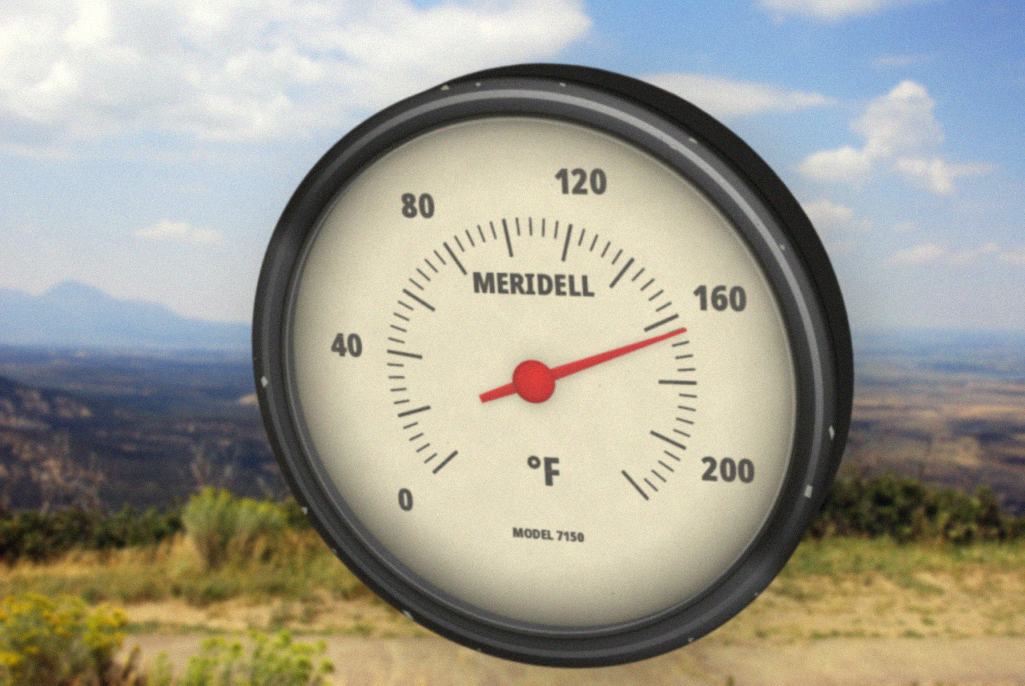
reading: value=164 unit=°F
